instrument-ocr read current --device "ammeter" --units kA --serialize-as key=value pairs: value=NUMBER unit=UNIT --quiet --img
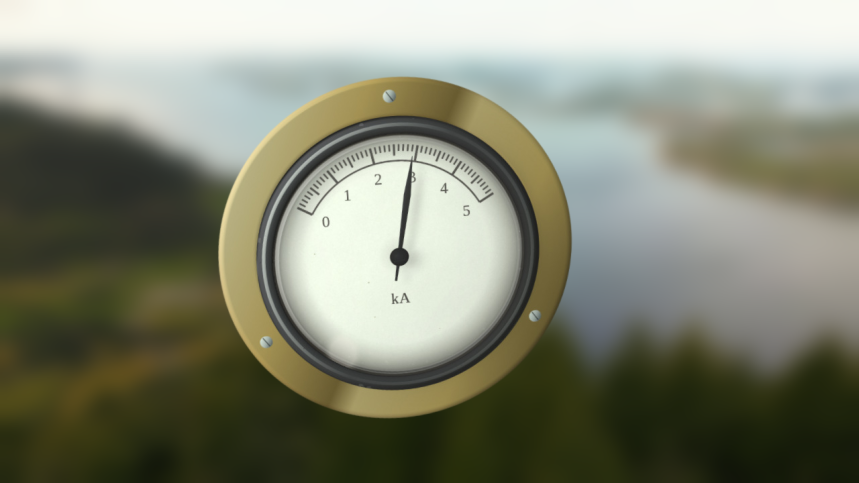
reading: value=2.9 unit=kA
